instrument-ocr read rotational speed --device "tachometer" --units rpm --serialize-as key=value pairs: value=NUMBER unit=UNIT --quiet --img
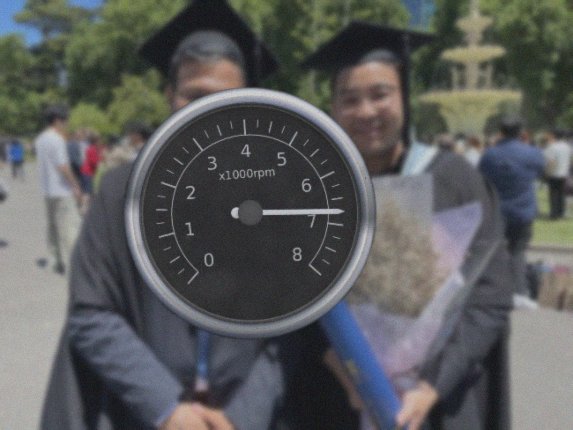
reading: value=6750 unit=rpm
